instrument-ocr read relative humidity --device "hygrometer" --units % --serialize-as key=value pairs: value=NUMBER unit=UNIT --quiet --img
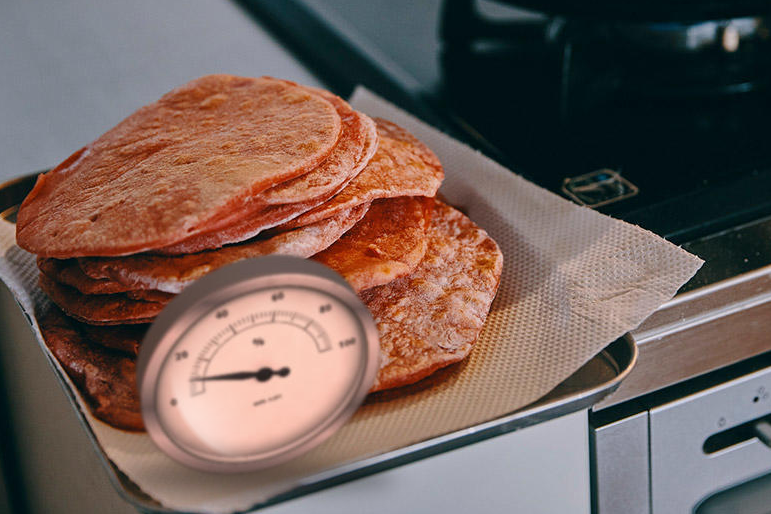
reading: value=10 unit=%
